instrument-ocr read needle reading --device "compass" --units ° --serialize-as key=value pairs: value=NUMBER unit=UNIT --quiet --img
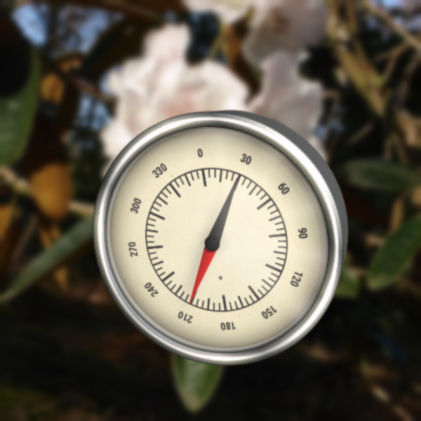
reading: value=210 unit=°
